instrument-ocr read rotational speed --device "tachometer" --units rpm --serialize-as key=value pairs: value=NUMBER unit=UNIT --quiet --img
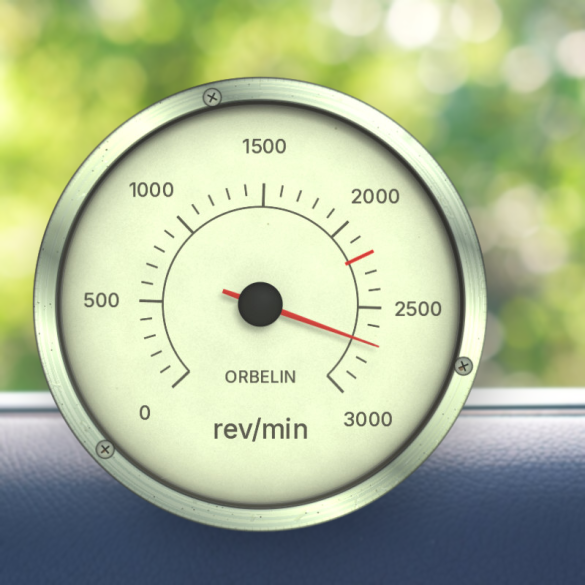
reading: value=2700 unit=rpm
